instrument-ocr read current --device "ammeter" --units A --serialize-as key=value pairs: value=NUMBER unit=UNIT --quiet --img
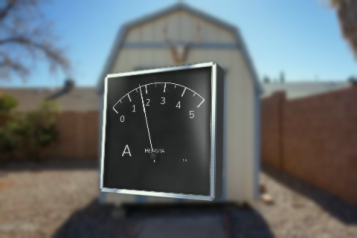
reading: value=1.75 unit=A
